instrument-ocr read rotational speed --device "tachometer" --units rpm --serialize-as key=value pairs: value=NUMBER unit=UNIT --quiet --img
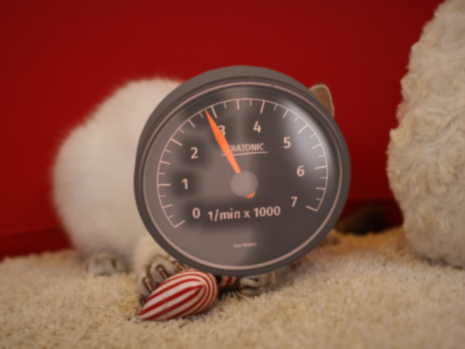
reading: value=2875 unit=rpm
